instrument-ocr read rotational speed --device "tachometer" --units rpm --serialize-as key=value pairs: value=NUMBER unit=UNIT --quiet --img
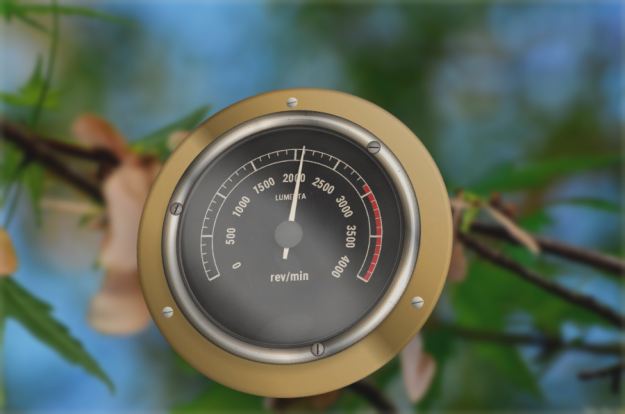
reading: value=2100 unit=rpm
